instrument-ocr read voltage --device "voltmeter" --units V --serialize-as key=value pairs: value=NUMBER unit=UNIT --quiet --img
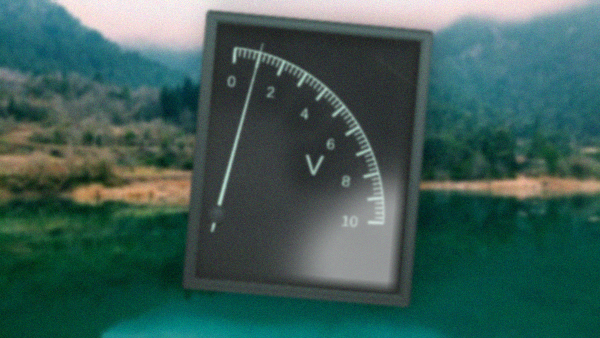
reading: value=1 unit=V
